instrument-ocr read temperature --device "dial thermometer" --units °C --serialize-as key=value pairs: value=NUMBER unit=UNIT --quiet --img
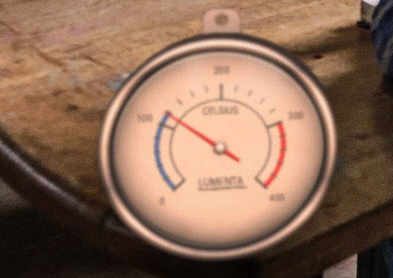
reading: value=120 unit=°C
